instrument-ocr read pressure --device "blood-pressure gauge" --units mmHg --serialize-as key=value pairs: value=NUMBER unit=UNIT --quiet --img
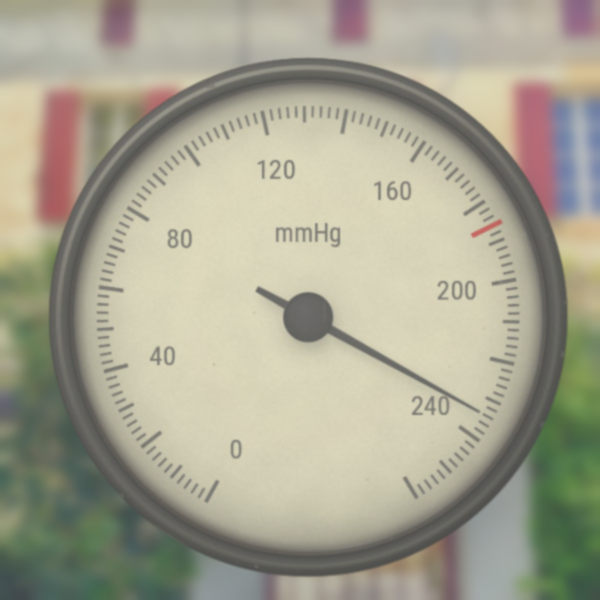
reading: value=234 unit=mmHg
